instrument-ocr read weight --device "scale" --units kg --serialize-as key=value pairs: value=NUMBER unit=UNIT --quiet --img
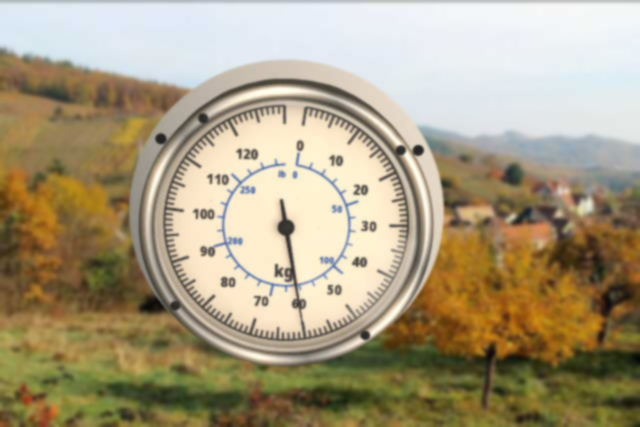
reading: value=60 unit=kg
